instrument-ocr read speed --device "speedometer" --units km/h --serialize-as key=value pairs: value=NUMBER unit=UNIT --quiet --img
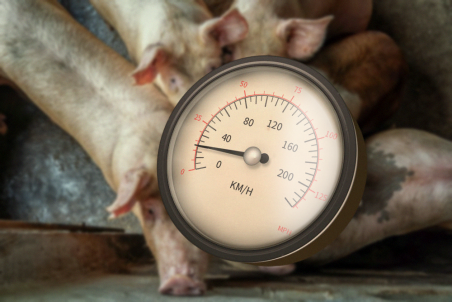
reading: value=20 unit=km/h
